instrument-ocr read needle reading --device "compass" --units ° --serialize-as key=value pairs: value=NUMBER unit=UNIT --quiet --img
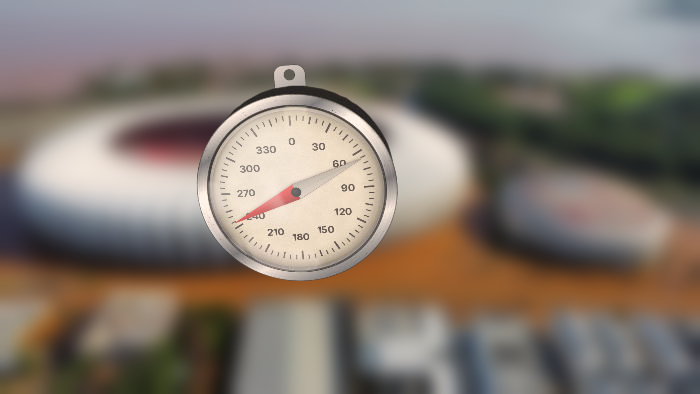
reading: value=245 unit=°
